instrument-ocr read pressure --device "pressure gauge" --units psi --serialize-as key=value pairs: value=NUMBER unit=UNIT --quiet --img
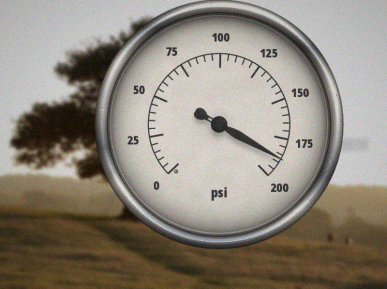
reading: value=187.5 unit=psi
